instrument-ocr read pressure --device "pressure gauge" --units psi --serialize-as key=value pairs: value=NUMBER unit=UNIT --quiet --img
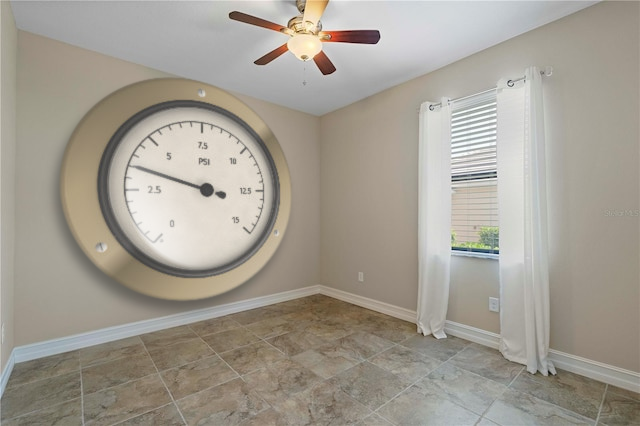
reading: value=3.5 unit=psi
